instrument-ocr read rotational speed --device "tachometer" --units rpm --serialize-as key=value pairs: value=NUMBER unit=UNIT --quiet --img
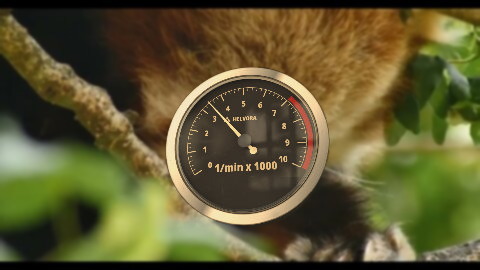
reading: value=3400 unit=rpm
